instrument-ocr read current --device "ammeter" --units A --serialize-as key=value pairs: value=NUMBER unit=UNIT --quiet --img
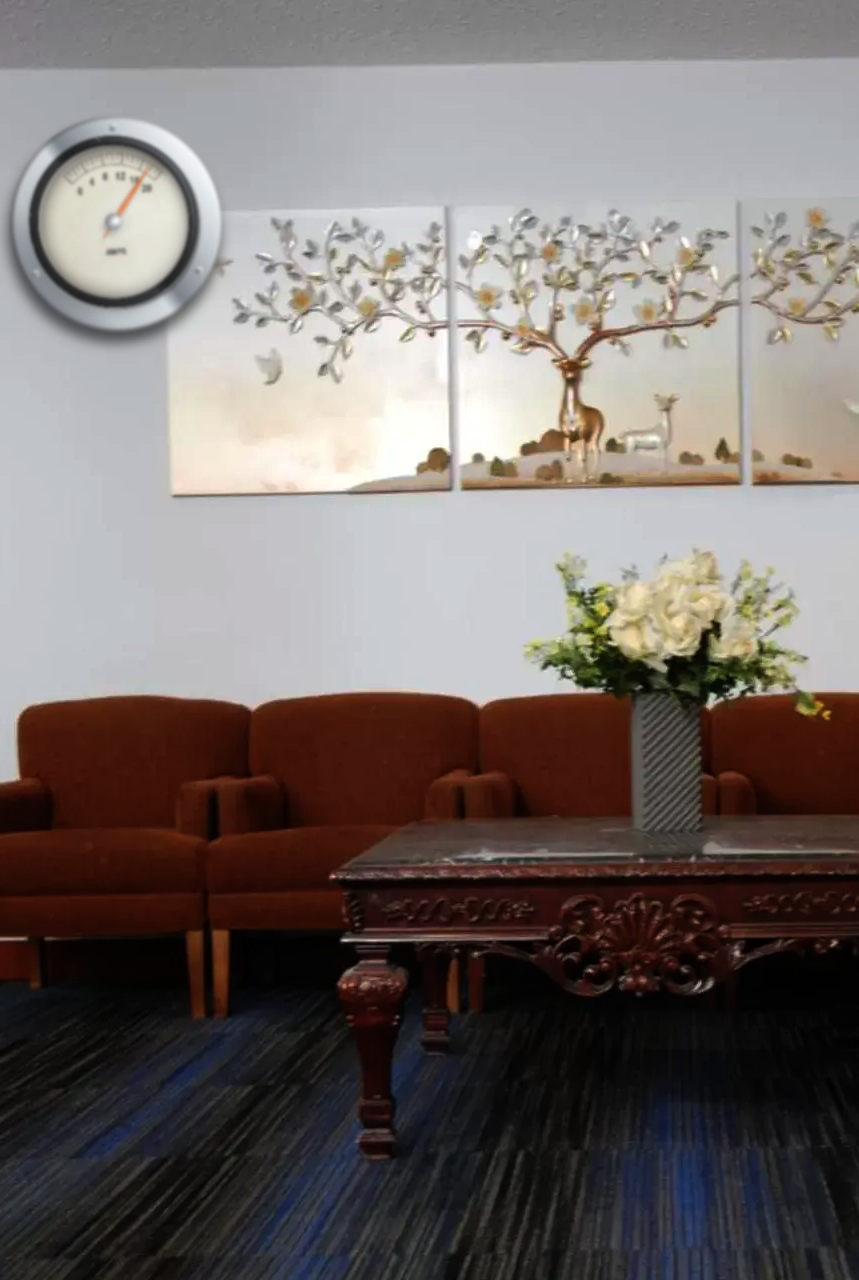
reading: value=18 unit=A
